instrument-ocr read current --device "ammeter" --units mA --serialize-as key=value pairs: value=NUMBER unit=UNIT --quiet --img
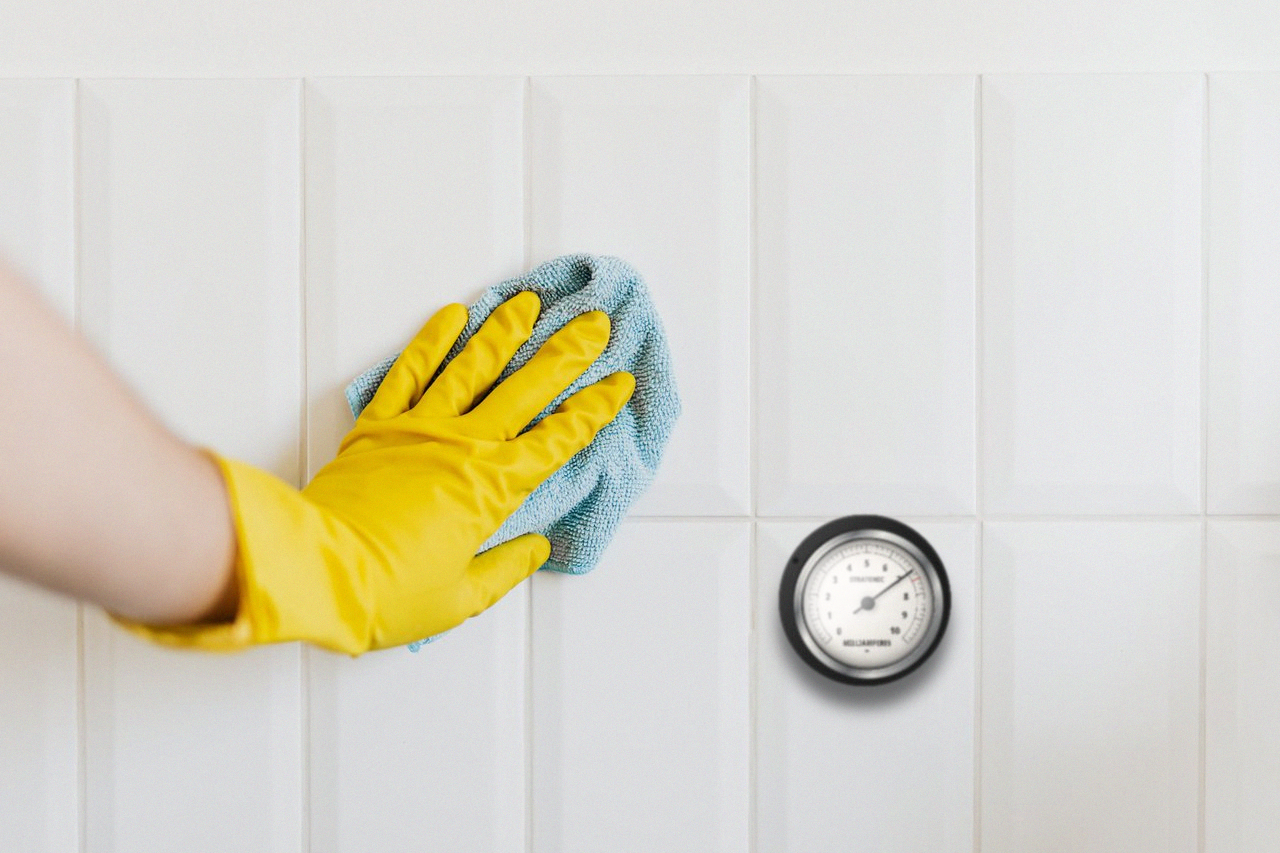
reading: value=7 unit=mA
